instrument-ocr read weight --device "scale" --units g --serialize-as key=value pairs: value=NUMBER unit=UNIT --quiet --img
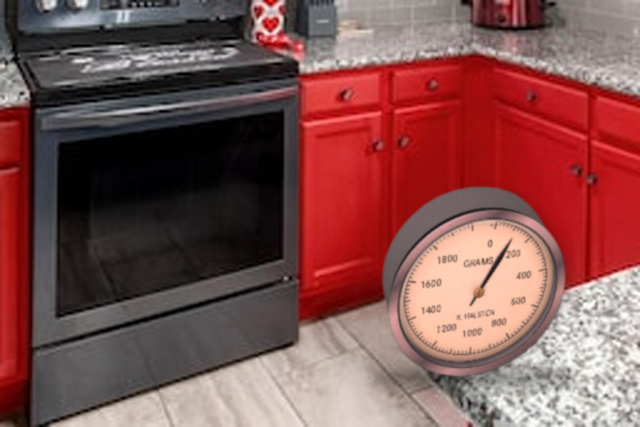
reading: value=100 unit=g
